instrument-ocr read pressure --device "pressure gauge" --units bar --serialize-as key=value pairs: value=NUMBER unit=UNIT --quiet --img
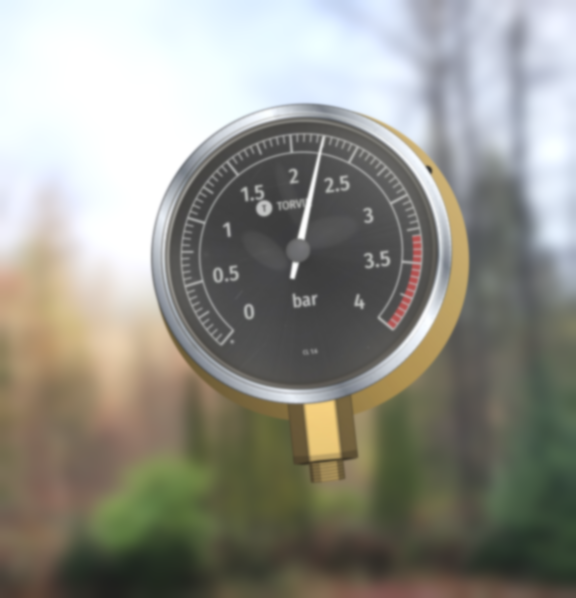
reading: value=2.25 unit=bar
